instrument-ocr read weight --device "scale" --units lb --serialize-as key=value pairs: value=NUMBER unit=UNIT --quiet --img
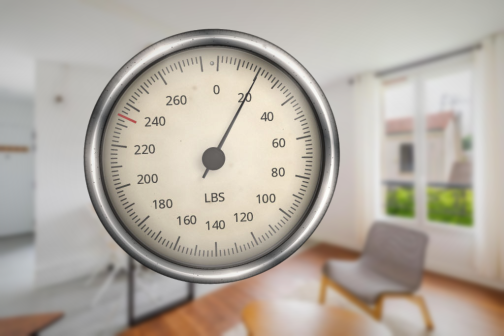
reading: value=20 unit=lb
